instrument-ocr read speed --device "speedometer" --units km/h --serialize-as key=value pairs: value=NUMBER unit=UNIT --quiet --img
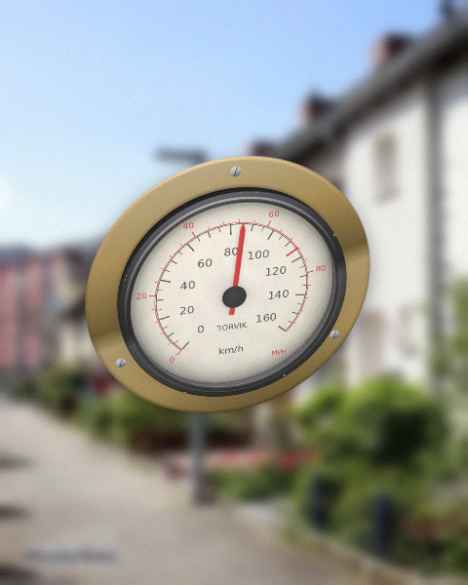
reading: value=85 unit=km/h
